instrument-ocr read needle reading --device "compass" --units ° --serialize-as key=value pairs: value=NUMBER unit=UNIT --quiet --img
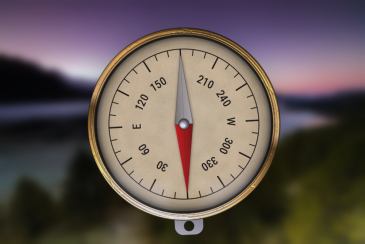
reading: value=0 unit=°
